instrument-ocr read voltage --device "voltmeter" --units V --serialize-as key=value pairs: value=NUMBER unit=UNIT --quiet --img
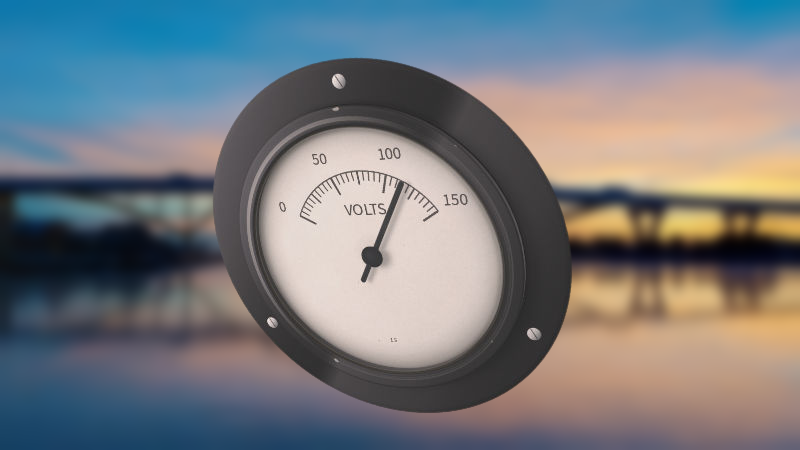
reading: value=115 unit=V
